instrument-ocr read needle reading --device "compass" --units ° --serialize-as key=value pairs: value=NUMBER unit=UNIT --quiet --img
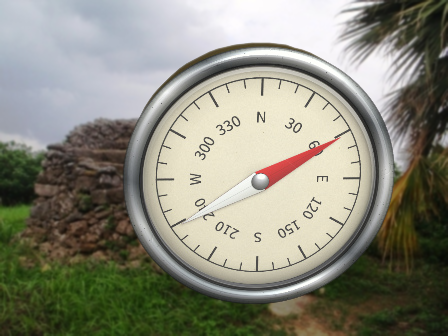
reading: value=60 unit=°
